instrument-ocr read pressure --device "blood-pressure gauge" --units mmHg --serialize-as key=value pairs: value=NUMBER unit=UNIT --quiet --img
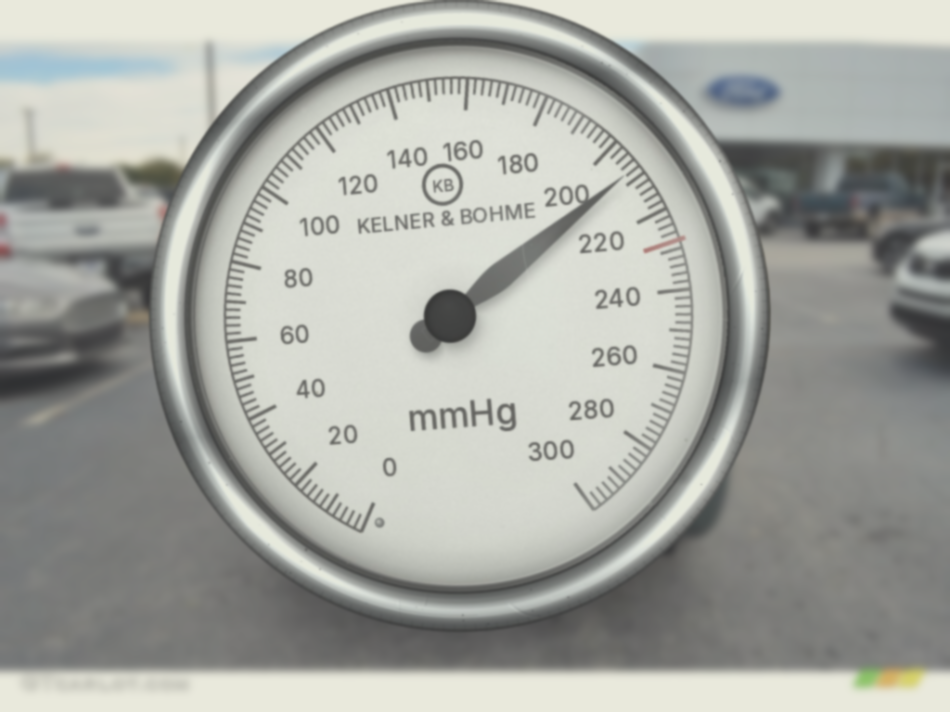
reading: value=208 unit=mmHg
